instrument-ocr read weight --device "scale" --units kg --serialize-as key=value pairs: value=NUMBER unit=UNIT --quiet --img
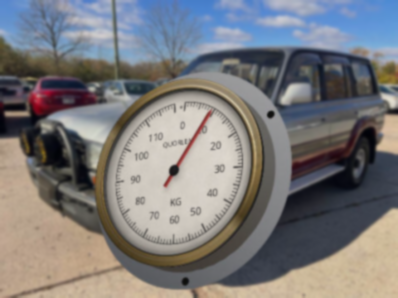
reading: value=10 unit=kg
